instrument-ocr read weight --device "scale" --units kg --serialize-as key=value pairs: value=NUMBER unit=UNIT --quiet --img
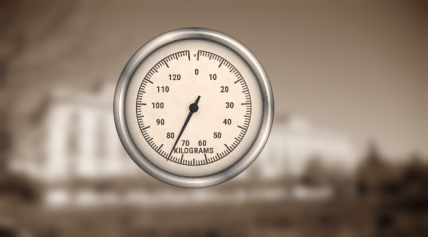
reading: value=75 unit=kg
